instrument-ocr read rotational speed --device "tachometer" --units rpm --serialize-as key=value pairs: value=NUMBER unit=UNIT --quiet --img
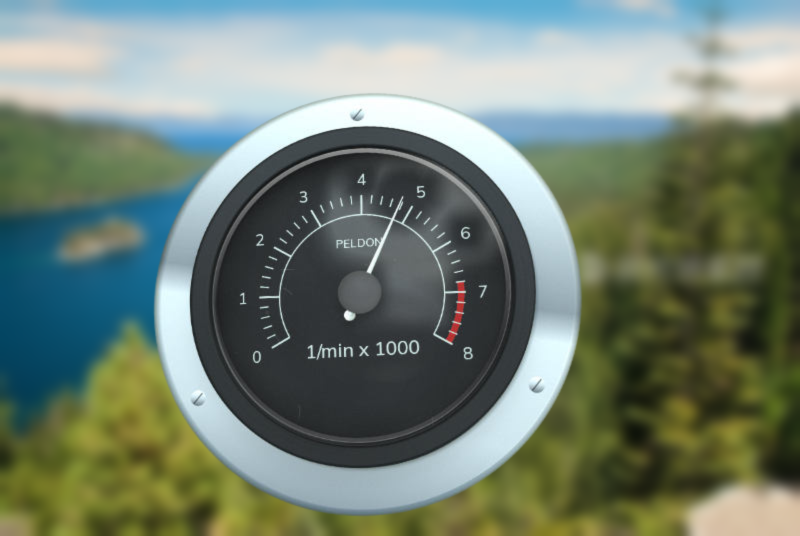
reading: value=4800 unit=rpm
